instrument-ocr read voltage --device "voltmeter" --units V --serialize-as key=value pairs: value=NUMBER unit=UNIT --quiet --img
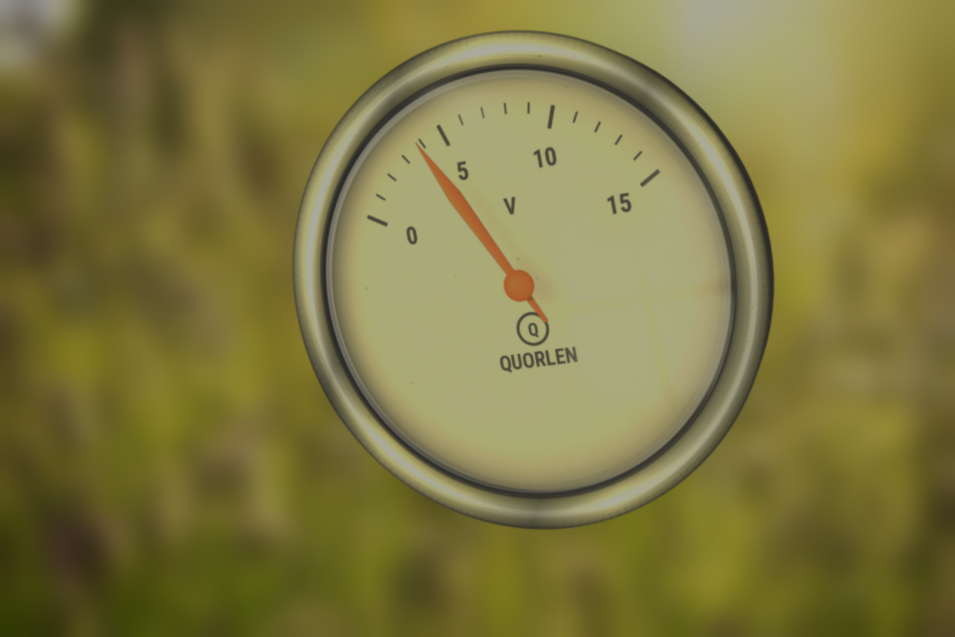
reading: value=4 unit=V
